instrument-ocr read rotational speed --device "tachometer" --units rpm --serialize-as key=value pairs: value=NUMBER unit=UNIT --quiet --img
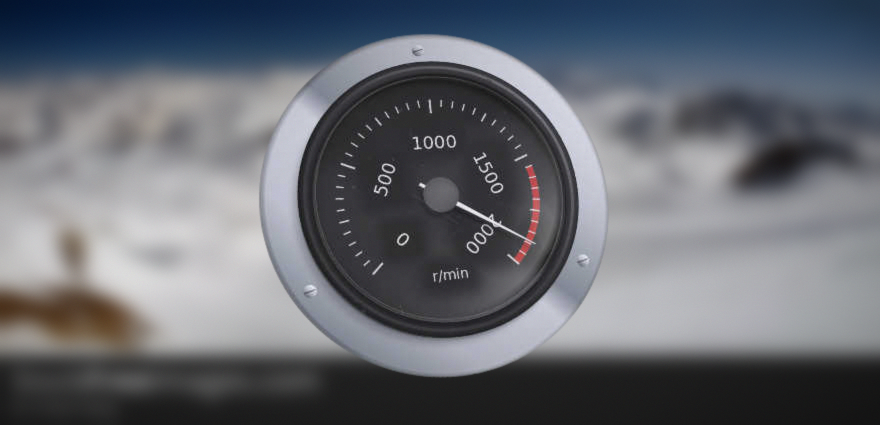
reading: value=1900 unit=rpm
